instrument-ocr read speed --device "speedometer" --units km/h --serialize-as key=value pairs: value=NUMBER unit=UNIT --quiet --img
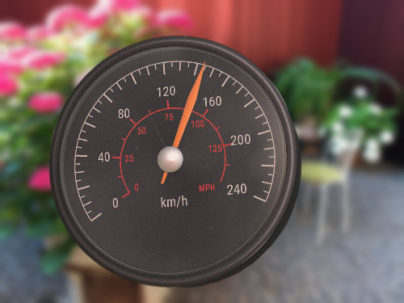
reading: value=145 unit=km/h
